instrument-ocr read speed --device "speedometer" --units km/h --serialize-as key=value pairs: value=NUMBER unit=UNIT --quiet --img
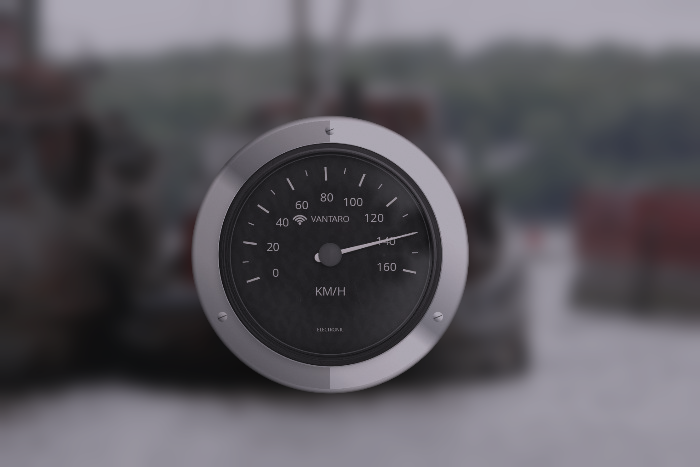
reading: value=140 unit=km/h
